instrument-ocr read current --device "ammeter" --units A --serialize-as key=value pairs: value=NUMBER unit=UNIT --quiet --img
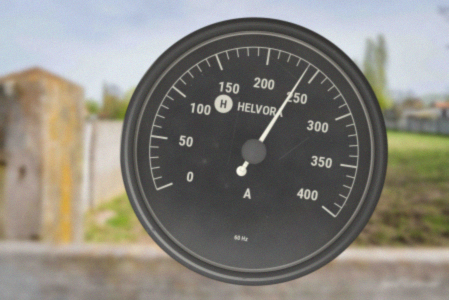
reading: value=240 unit=A
